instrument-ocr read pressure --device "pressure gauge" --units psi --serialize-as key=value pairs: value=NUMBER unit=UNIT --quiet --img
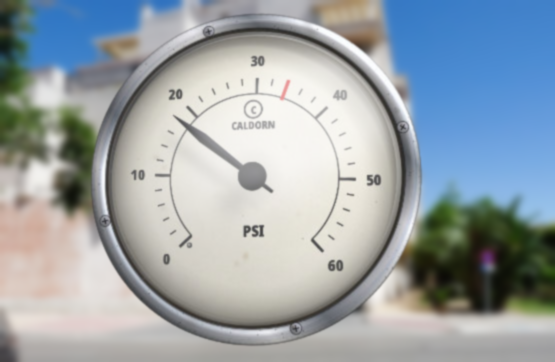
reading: value=18 unit=psi
